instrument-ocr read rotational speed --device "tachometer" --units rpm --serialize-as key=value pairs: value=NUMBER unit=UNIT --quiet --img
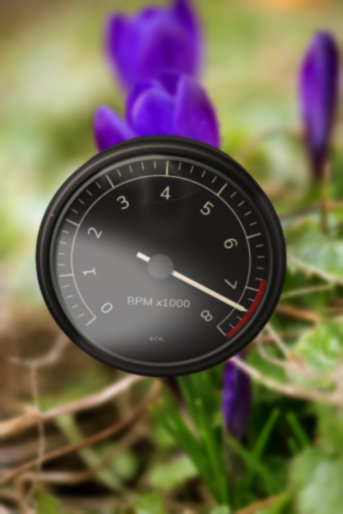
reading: value=7400 unit=rpm
